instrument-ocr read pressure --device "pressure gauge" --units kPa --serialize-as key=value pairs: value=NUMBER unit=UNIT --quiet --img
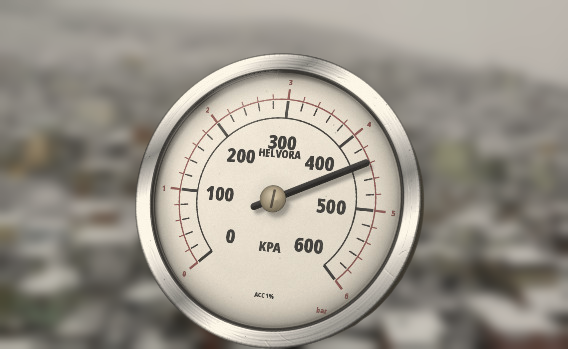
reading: value=440 unit=kPa
